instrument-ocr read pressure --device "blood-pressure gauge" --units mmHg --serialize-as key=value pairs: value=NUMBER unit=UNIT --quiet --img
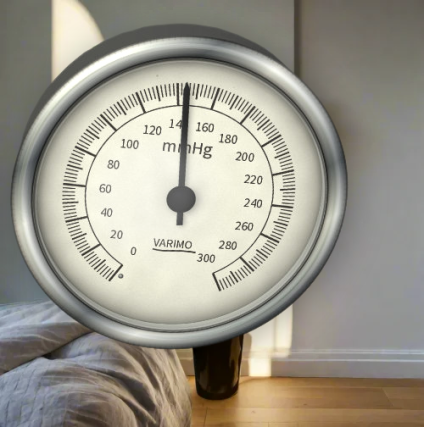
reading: value=144 unit=mmHg
